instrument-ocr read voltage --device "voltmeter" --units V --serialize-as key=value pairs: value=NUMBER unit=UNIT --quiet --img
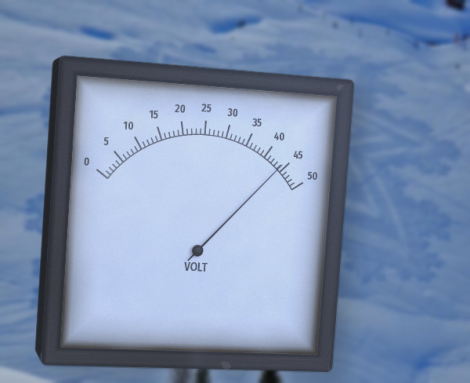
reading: value=44 unit=V
